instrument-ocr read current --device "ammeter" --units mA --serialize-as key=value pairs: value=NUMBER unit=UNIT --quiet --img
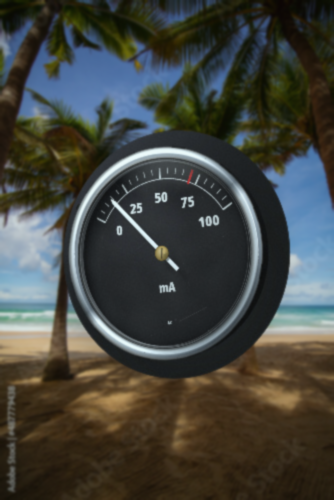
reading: value=15 unit=mA
